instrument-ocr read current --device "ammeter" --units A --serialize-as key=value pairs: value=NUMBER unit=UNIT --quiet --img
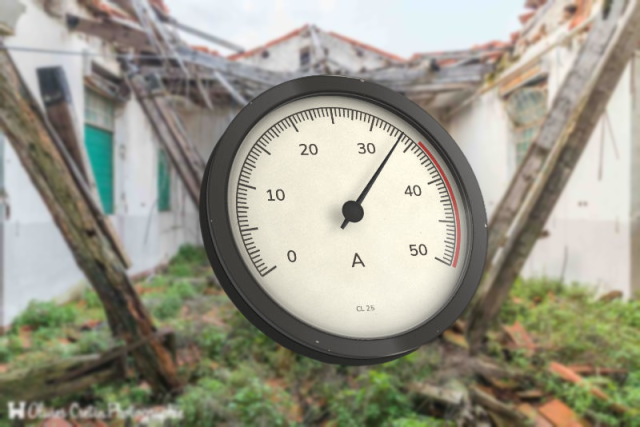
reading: value=33.5 unit=A
